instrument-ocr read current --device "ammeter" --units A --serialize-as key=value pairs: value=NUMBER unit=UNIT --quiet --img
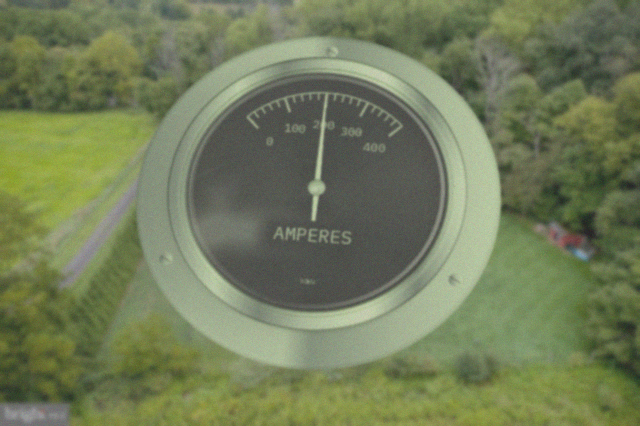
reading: value=200 unit=A
